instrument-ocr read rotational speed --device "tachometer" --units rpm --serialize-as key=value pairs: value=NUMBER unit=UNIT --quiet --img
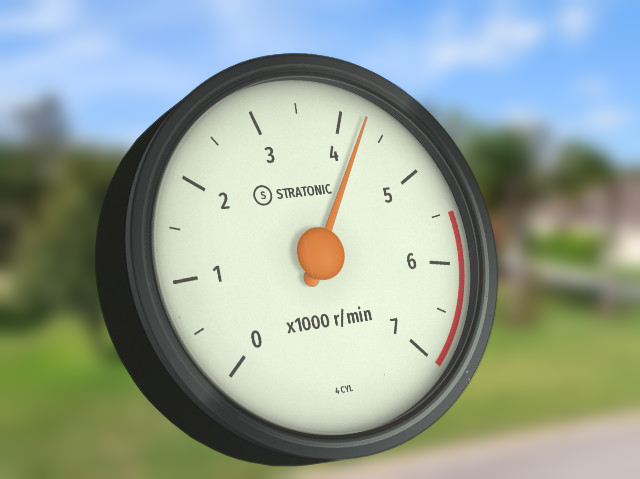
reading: value=4250 unit=rpm
